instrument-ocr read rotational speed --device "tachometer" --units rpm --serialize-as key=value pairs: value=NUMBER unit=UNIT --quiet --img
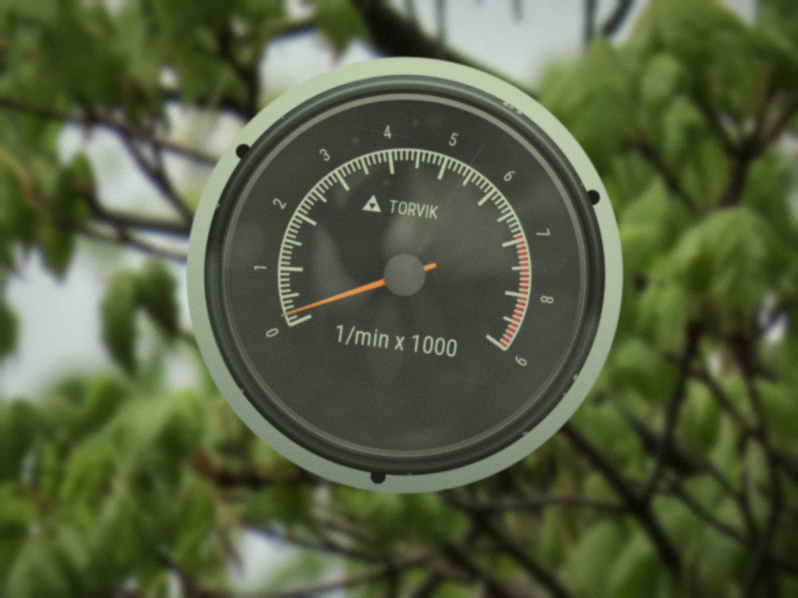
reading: value=200 unit=rpm
